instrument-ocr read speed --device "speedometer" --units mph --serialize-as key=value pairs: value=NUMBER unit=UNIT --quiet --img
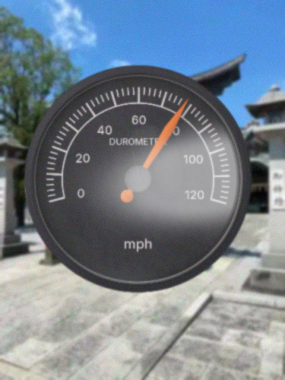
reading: value=78 unit=mph
